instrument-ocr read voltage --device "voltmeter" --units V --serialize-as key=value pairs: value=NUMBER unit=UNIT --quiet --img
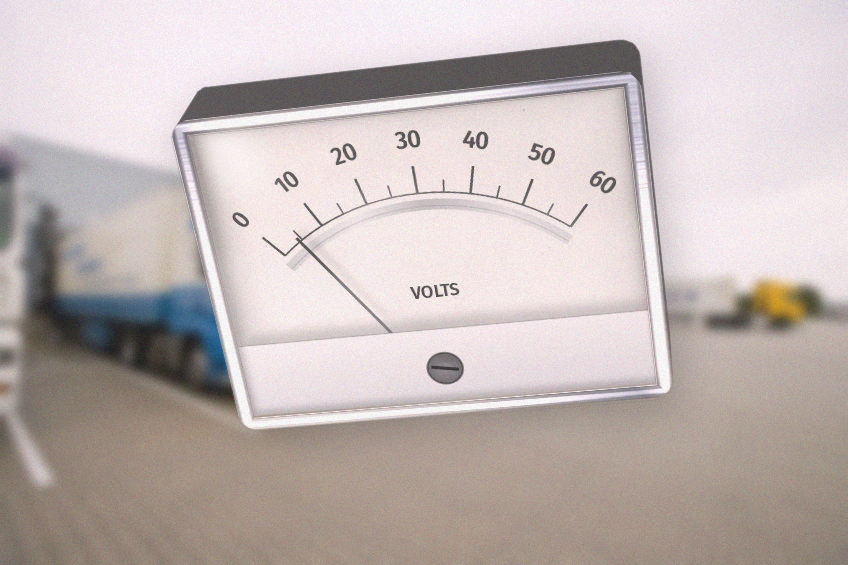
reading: value=5 unit=V
